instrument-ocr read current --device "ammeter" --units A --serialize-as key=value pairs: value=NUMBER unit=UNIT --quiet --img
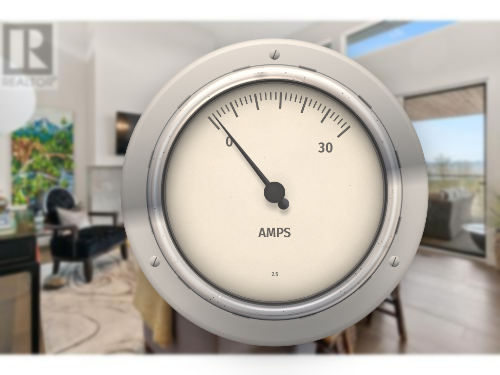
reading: value=1 unit=A
